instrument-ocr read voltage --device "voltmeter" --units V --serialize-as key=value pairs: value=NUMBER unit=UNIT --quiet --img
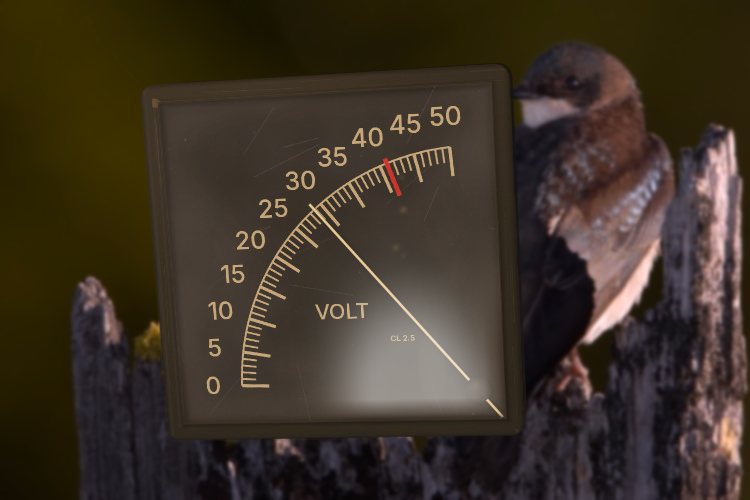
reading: value=29 unit=V
